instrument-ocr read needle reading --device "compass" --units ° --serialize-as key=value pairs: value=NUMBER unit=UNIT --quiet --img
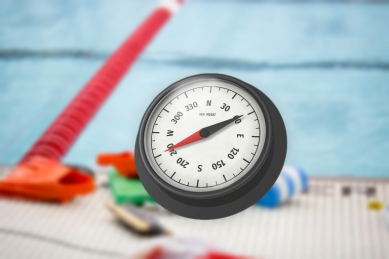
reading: value=240 unit=°
